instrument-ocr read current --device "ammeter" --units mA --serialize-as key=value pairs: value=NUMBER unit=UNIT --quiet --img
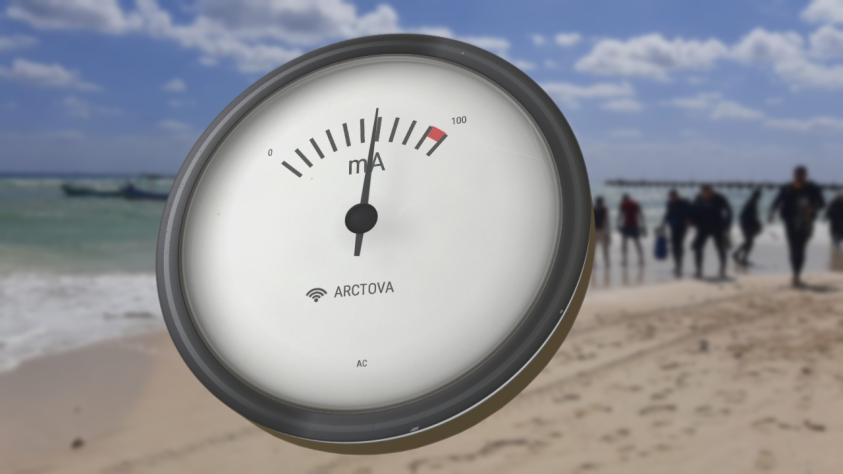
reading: value=60 unit=mA
